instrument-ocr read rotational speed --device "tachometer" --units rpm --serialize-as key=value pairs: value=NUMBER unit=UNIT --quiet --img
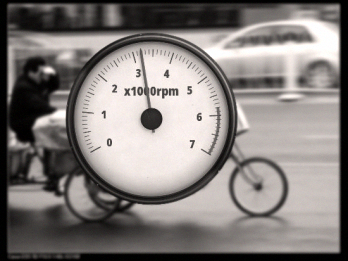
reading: value=3200 unit=rpm
